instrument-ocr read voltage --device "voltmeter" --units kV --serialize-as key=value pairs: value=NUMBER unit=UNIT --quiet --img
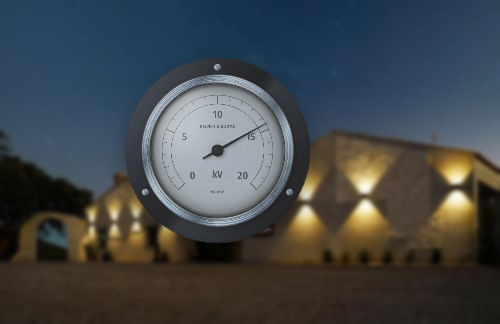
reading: value=14.5 unit=kV
